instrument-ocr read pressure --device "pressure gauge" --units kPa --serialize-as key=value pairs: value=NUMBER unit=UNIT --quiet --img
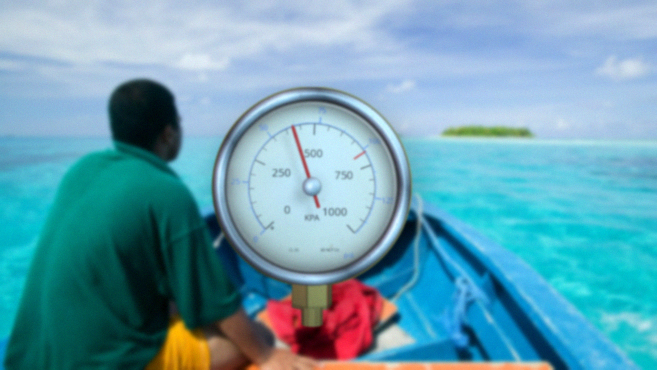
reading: value=425 unit=kPa
